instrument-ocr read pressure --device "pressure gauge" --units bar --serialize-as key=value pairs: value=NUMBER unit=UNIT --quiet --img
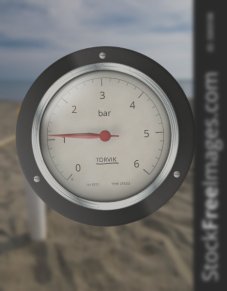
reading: value=1.1 unit=bar
